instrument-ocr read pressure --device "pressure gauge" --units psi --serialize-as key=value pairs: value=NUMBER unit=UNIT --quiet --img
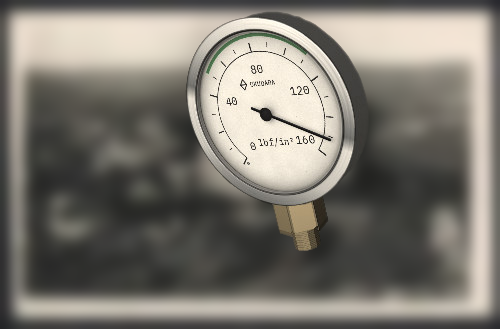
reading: value=150 unit=psi
